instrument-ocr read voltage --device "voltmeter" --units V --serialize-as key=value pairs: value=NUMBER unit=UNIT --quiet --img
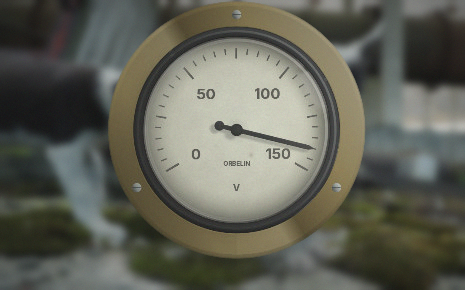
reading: value=140 unit=V
